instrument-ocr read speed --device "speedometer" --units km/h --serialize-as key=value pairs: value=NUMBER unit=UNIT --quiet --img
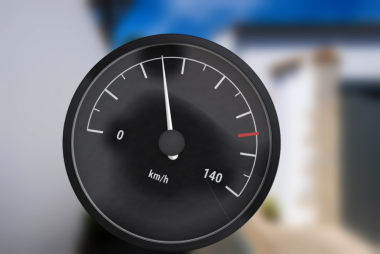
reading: value=50 unit=km/h
